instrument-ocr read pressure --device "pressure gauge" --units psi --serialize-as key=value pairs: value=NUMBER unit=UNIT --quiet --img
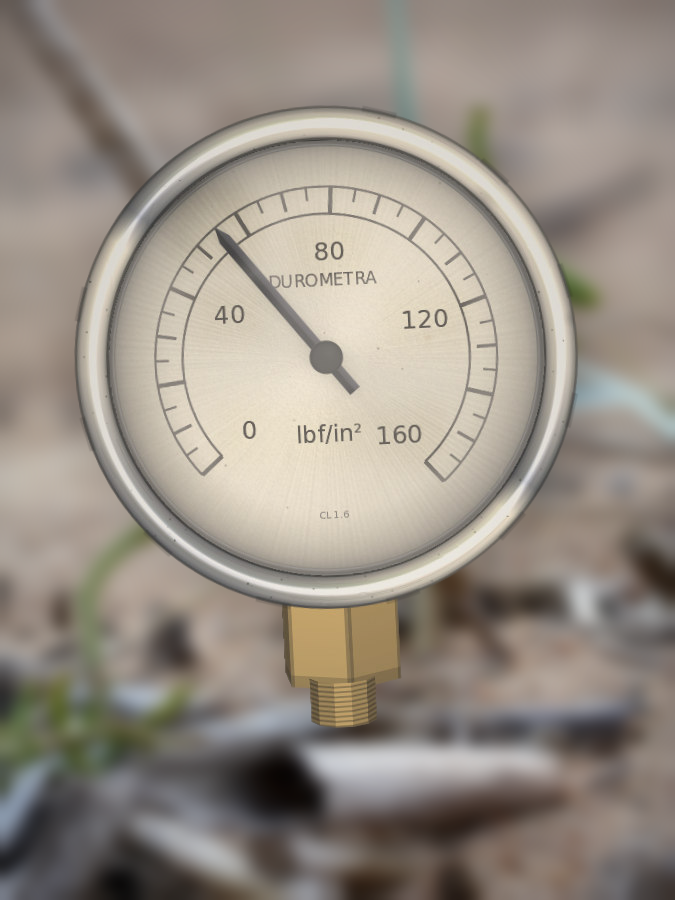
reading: value=55 unit=psi
